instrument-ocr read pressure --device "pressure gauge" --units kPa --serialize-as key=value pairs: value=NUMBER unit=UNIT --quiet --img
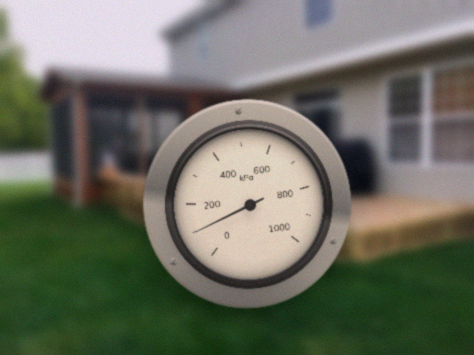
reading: value=100 unit=kPa
